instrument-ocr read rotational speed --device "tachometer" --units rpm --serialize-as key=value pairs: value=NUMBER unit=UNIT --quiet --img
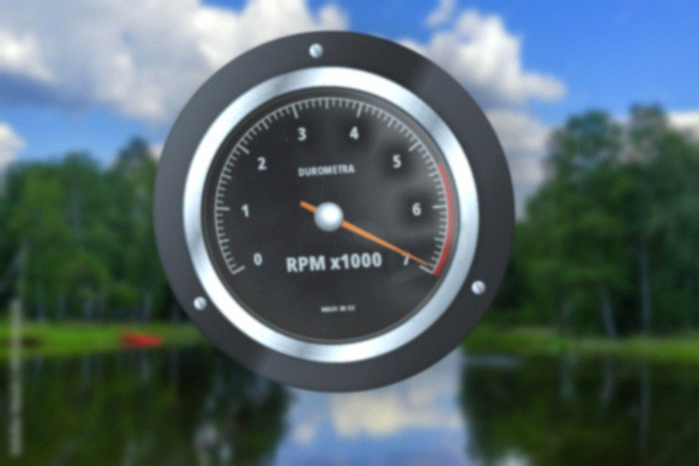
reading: value=6900 unit=rpm
